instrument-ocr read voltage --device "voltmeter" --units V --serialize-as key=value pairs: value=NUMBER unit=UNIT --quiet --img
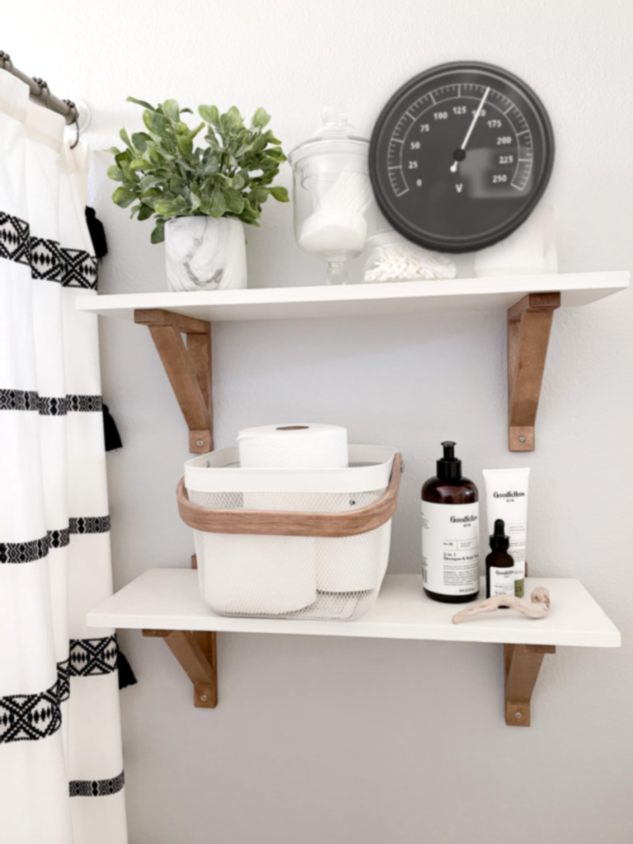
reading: value=150 unit=V
